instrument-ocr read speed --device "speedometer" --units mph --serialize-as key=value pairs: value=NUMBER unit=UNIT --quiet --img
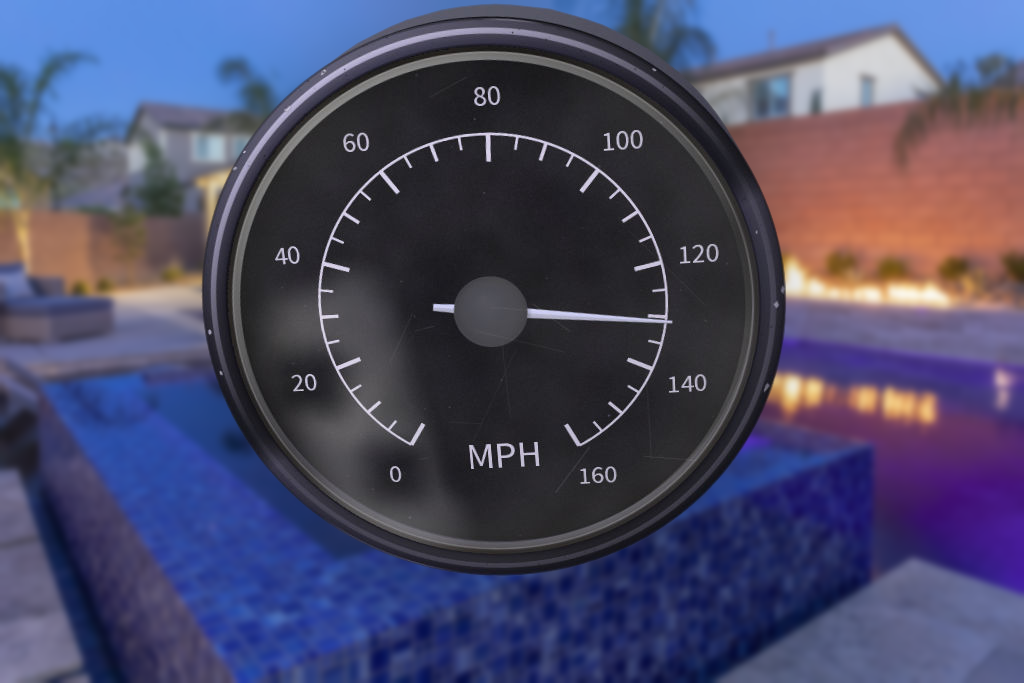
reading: value=130 unit=mph
